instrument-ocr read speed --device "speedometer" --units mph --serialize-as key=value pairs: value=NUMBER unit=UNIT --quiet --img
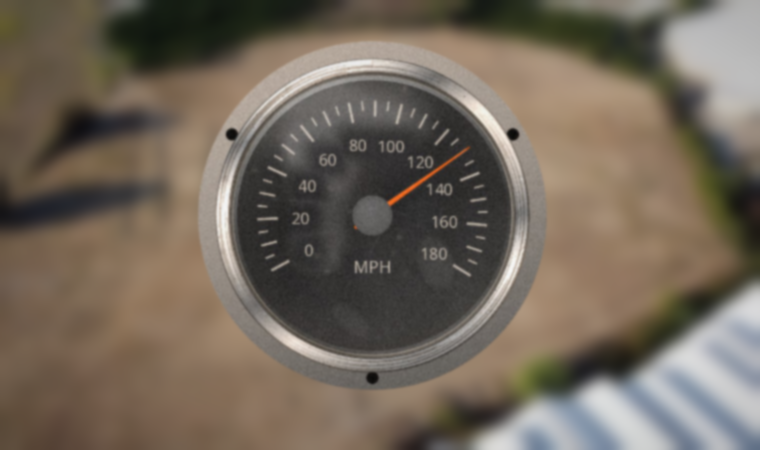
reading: value=130 unit=mph
